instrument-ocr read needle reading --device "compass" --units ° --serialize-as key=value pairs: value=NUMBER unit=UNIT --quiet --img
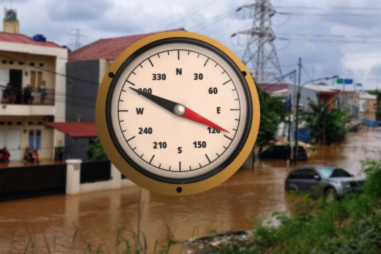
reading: value=115 unit=°
